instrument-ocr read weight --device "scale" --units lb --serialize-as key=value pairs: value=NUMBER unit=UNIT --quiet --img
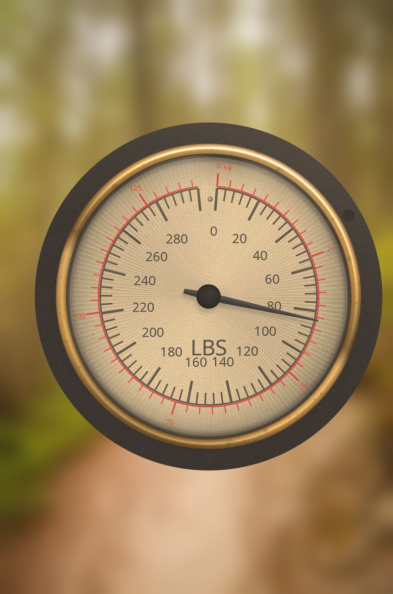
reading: value=84 unit=lb
